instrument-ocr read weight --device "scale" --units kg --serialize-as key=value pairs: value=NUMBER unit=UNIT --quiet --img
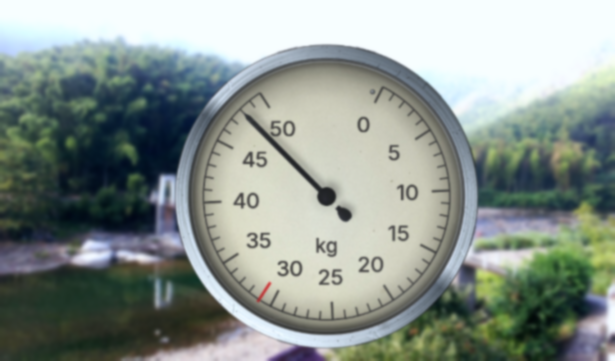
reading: value=48 unit=kg
